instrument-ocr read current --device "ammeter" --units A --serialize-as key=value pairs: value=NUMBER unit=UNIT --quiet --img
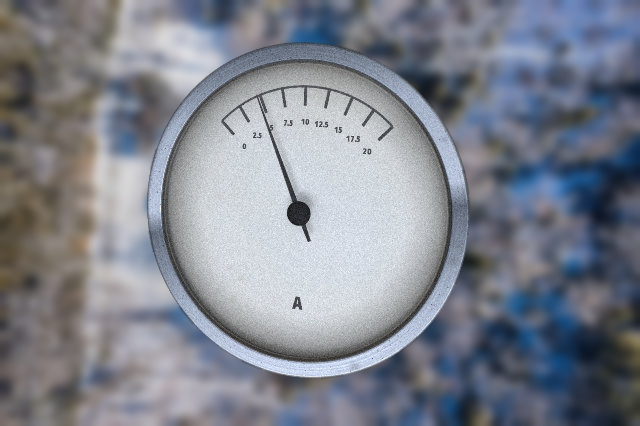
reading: value=5 unit=A
